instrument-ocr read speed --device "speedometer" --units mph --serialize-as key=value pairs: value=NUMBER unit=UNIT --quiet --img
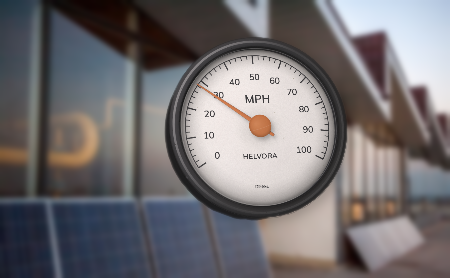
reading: value=28 unit=mph
